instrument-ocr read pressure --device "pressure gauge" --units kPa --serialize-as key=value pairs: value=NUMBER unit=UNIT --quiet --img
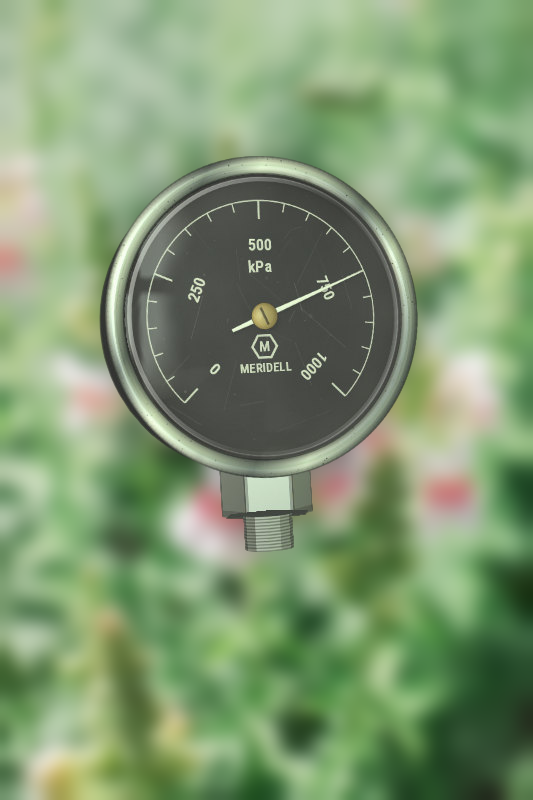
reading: value=750 unit=kPa
